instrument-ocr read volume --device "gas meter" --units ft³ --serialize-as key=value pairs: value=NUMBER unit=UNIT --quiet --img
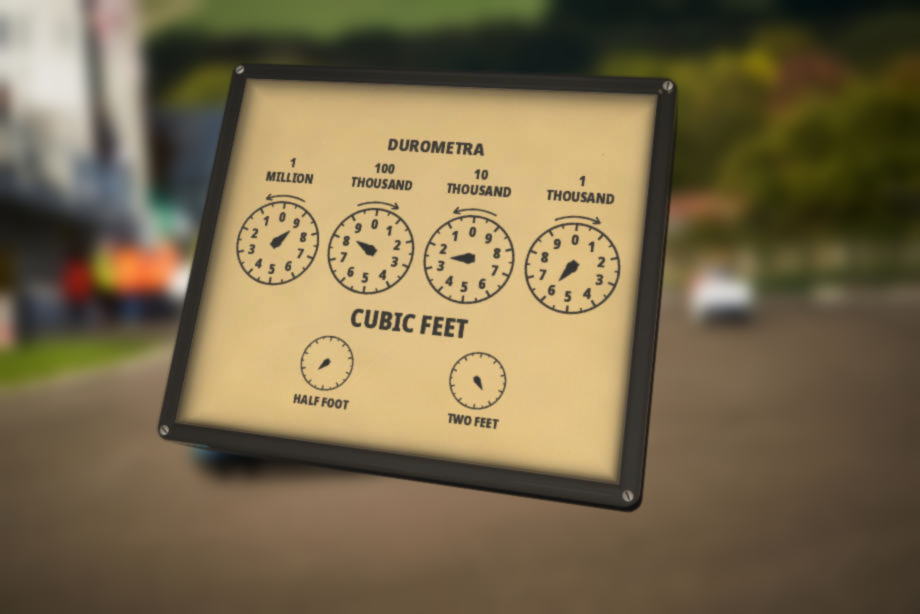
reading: value=882600 unit=ft³
